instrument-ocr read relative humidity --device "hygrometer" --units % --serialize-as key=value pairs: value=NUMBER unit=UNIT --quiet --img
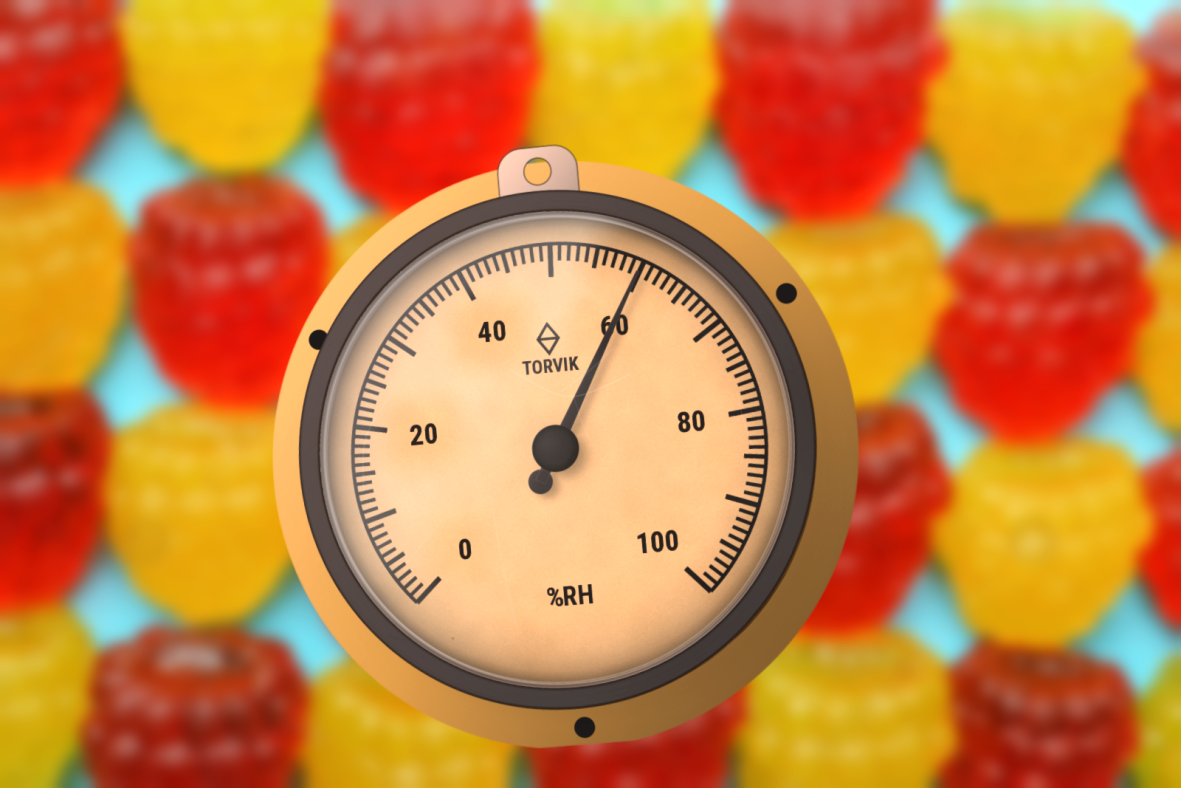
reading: value=60 unit=%
